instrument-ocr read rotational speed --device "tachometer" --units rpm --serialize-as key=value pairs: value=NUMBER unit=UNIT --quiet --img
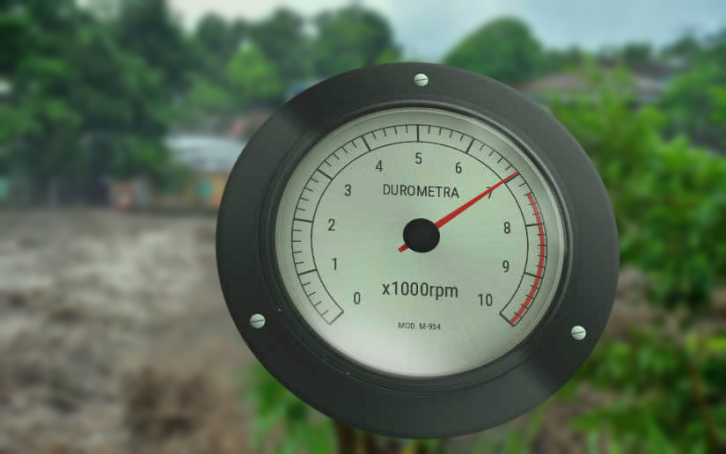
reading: value=7000 unit=rpm
